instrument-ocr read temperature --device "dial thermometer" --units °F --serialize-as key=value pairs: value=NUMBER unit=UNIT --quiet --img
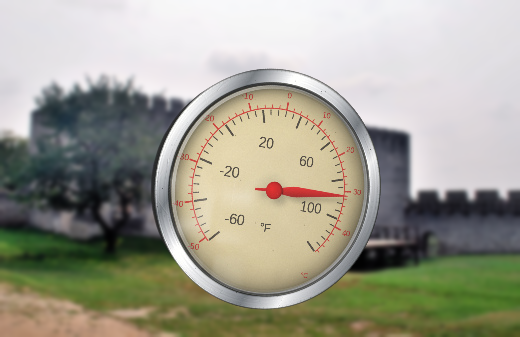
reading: value=88 unit=°F
